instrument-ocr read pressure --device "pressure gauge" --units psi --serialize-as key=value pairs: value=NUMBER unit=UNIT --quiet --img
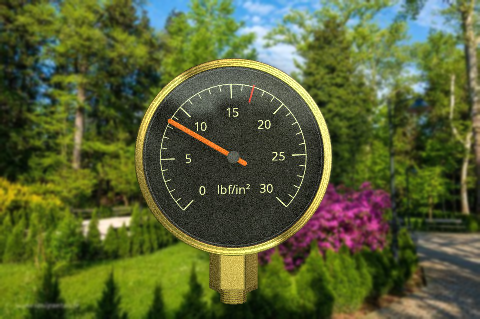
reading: value=8.5 unit=psi
